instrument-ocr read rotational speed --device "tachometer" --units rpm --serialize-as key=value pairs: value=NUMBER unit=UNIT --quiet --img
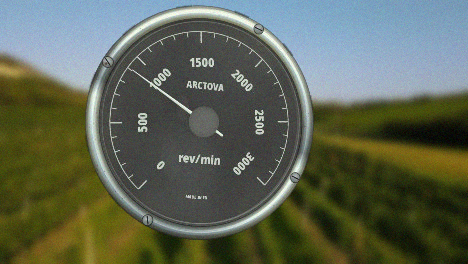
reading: value=900 unit=rpm
